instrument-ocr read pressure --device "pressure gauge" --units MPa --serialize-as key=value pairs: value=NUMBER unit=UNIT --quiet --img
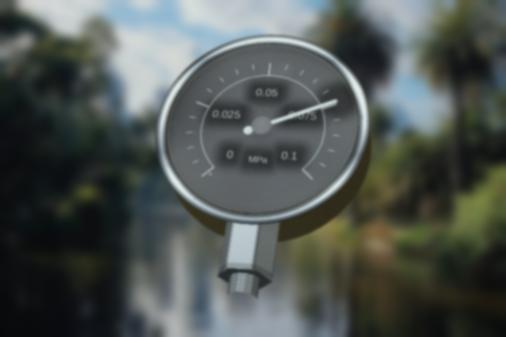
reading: value=0.075 unit=MPa
